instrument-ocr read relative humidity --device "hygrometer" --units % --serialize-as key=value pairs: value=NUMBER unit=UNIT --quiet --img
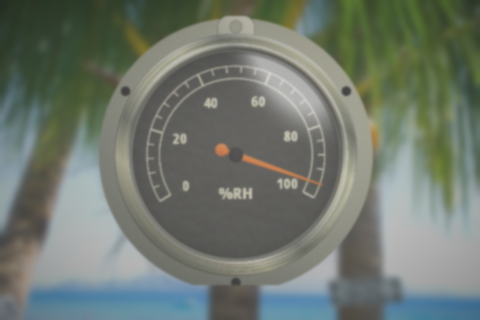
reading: value=96 unit=%
